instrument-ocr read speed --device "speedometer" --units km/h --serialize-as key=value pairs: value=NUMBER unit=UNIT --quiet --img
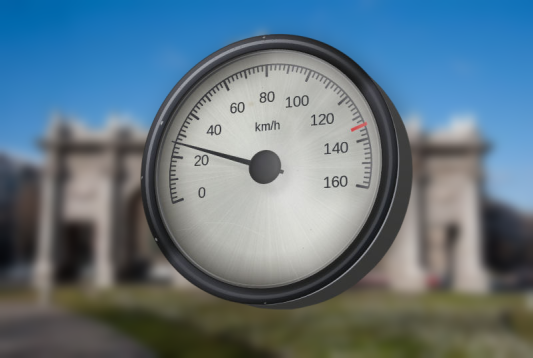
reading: value=26 unit=km/h
